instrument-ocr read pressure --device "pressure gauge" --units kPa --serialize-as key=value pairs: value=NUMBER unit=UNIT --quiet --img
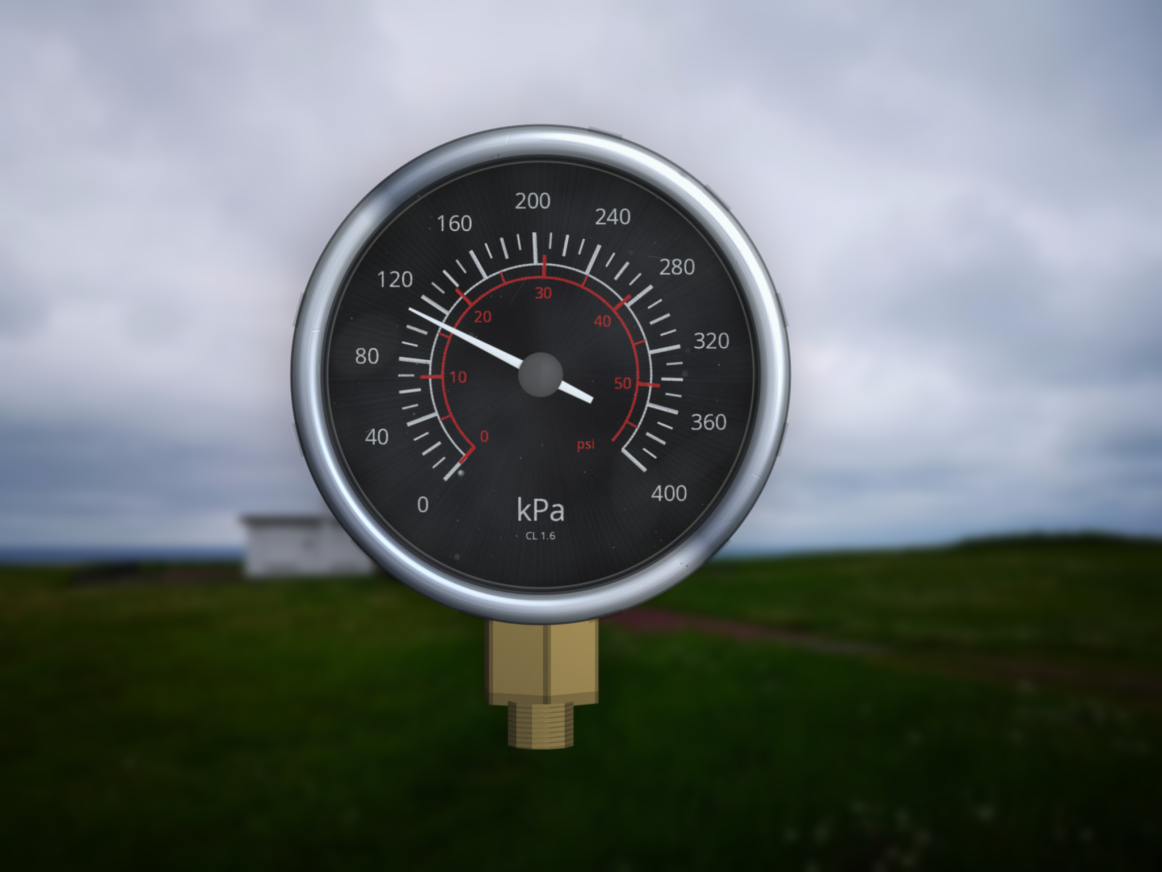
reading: value=110 unit=kPa
